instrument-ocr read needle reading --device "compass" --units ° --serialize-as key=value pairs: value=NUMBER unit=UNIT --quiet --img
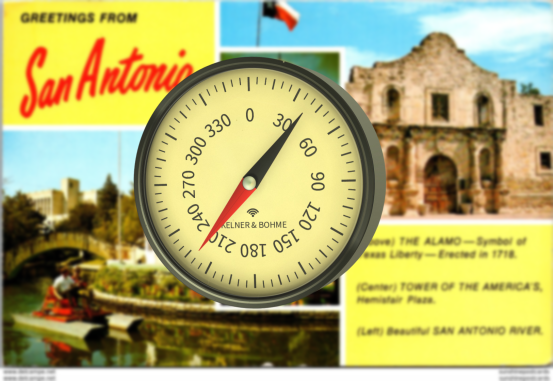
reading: value=220 unit=°
